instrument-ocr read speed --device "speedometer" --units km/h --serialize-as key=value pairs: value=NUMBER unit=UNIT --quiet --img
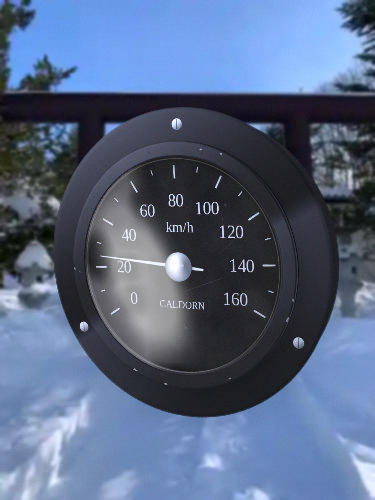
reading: value=25 unit=km/h
